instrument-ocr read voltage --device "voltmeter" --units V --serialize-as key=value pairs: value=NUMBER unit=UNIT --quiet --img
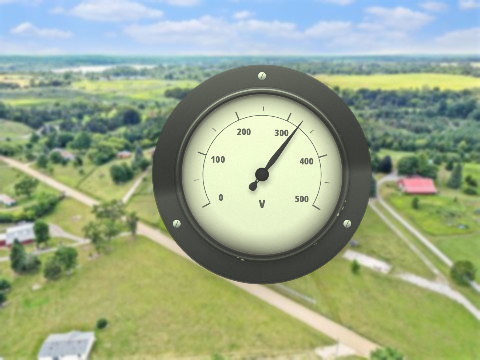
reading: value=325 unit=V
